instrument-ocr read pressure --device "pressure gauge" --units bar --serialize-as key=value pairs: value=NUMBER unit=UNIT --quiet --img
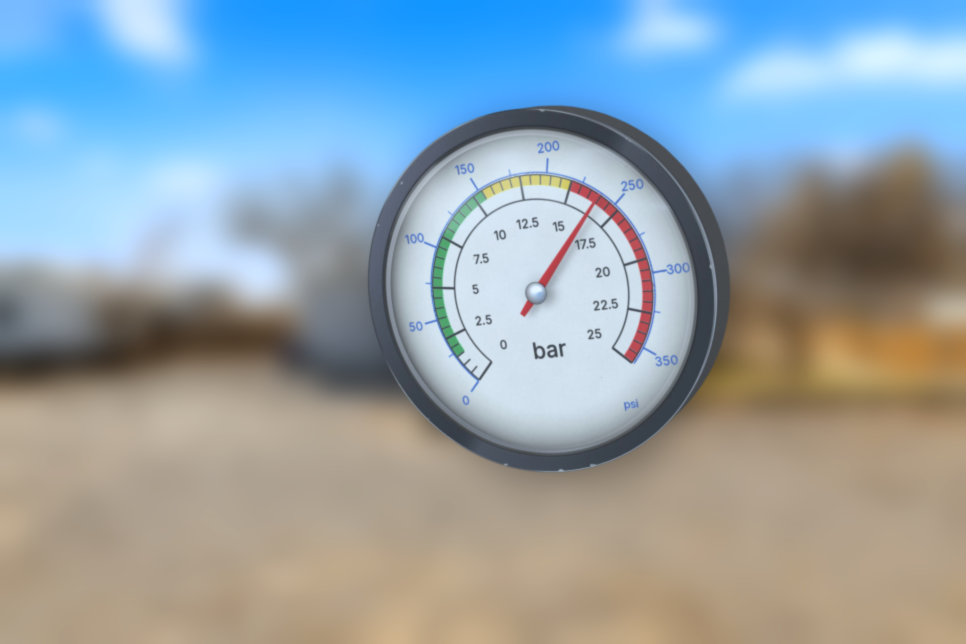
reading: value=16.5 unit=bar
